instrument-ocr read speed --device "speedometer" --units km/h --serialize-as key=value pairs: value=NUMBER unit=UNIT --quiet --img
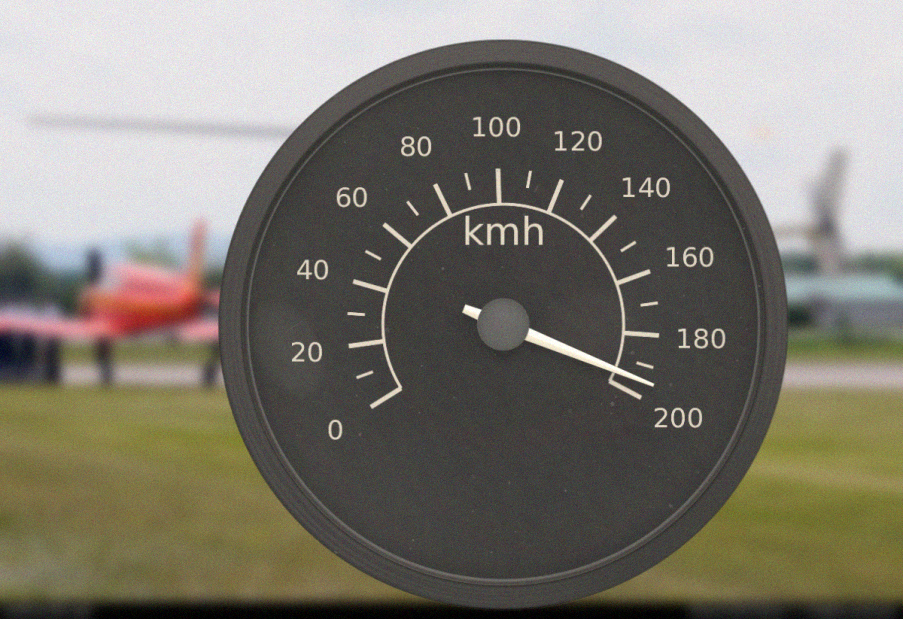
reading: value=195 unit=km/h
